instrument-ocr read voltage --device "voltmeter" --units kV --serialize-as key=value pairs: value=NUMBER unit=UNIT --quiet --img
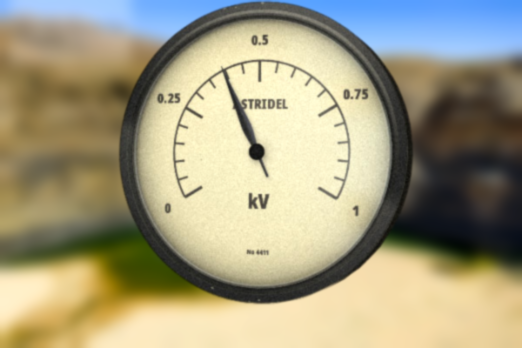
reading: value=0.4 unit=kV
